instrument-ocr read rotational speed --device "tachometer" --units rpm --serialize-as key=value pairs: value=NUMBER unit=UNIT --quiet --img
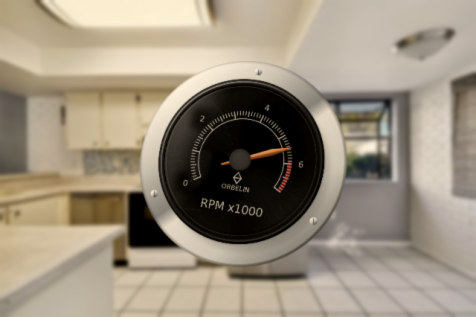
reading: value=5500 unit=rpm
